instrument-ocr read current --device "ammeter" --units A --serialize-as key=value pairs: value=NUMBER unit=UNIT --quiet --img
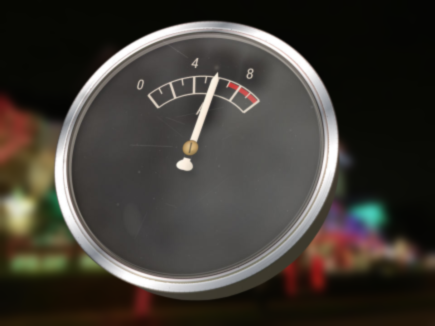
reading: value=6 unit=A
